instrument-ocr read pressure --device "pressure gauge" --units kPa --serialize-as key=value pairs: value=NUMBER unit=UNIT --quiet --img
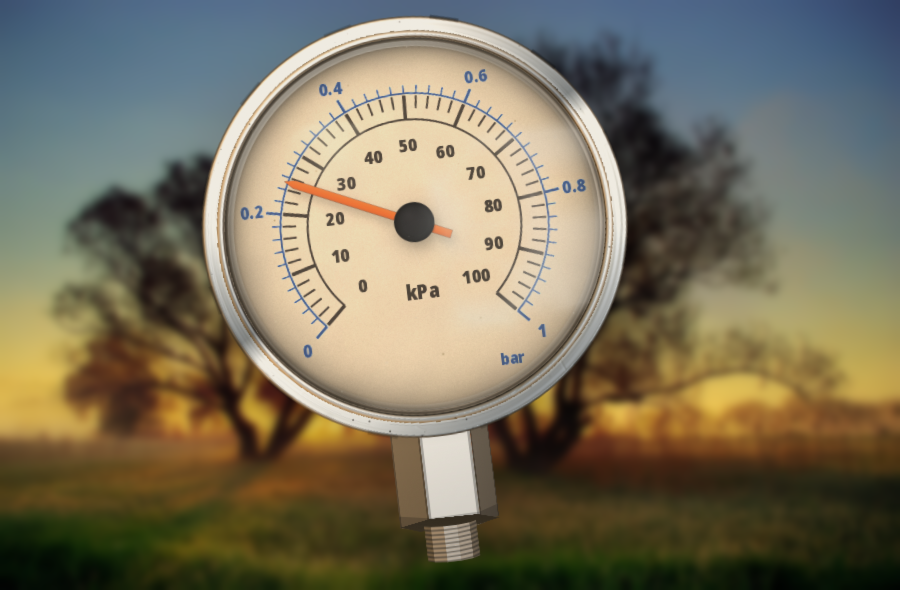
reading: value=25 unit=kPa
